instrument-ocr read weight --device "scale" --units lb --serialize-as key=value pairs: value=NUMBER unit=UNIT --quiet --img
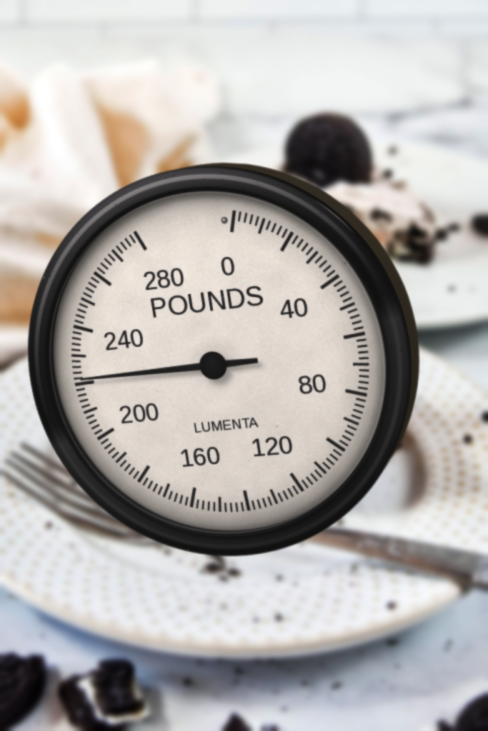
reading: value=222 unit=lb
